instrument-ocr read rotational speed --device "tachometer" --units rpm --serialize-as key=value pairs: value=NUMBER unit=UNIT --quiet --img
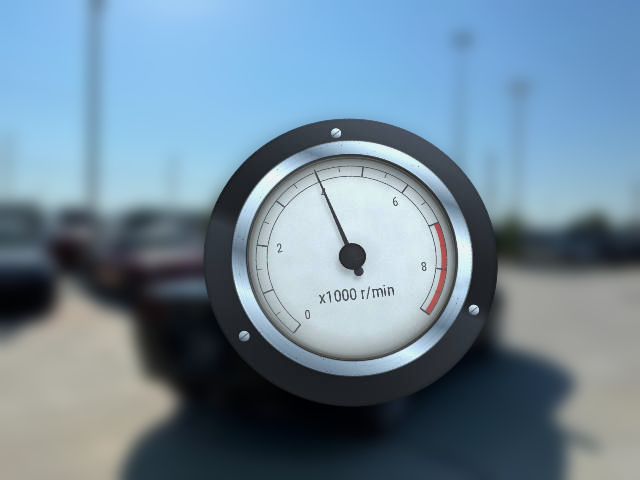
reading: value=4000 unit=rpm
